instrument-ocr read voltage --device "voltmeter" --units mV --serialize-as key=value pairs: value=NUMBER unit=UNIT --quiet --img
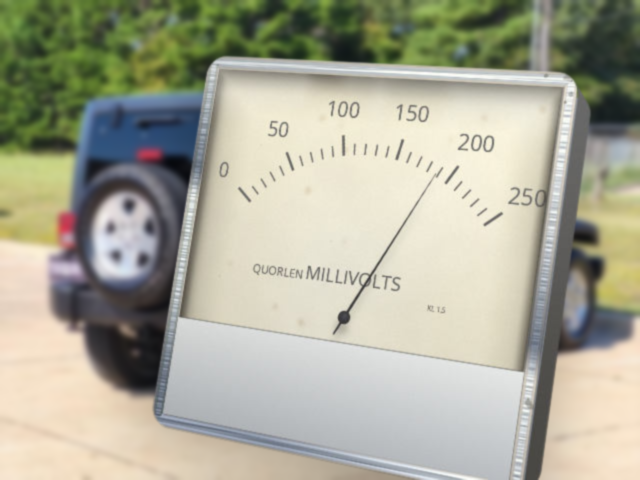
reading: value=190 unit=mV
